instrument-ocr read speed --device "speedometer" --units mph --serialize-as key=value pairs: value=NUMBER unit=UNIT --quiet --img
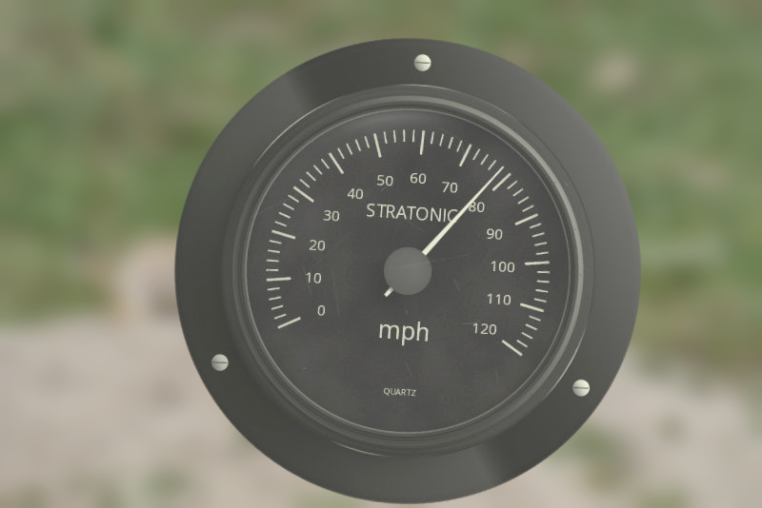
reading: value=78 unit=mph
